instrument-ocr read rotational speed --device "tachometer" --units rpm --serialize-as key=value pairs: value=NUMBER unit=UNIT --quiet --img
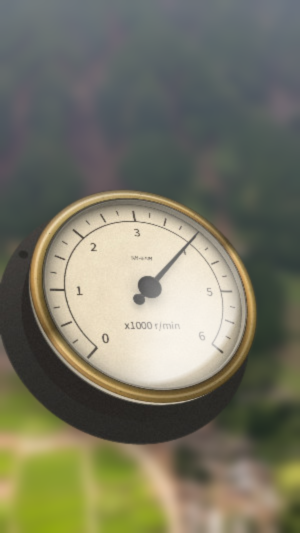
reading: value=4000 unit=rpm
